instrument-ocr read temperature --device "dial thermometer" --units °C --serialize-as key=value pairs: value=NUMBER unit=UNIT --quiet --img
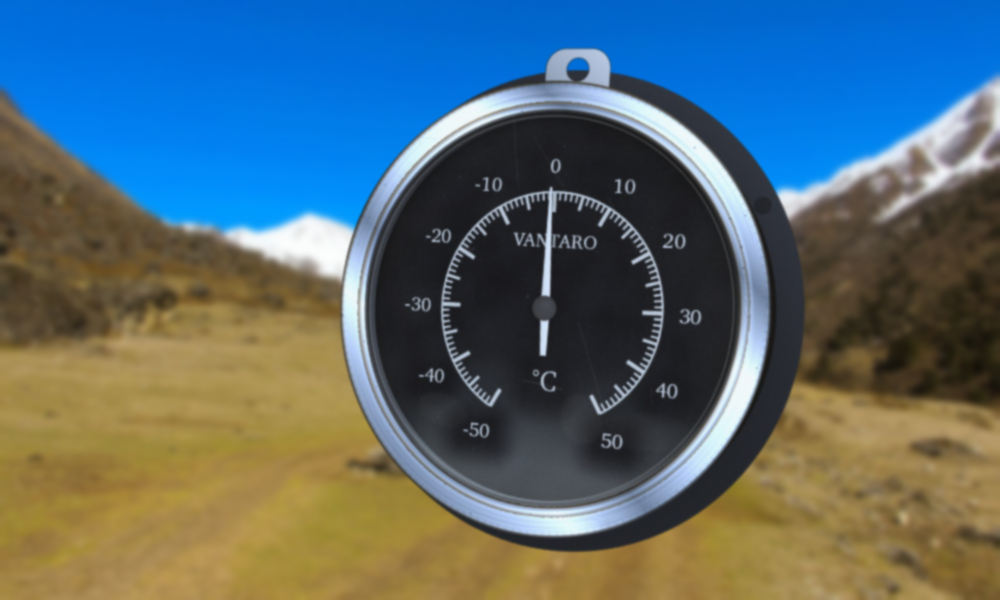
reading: value=0 unit=°C
